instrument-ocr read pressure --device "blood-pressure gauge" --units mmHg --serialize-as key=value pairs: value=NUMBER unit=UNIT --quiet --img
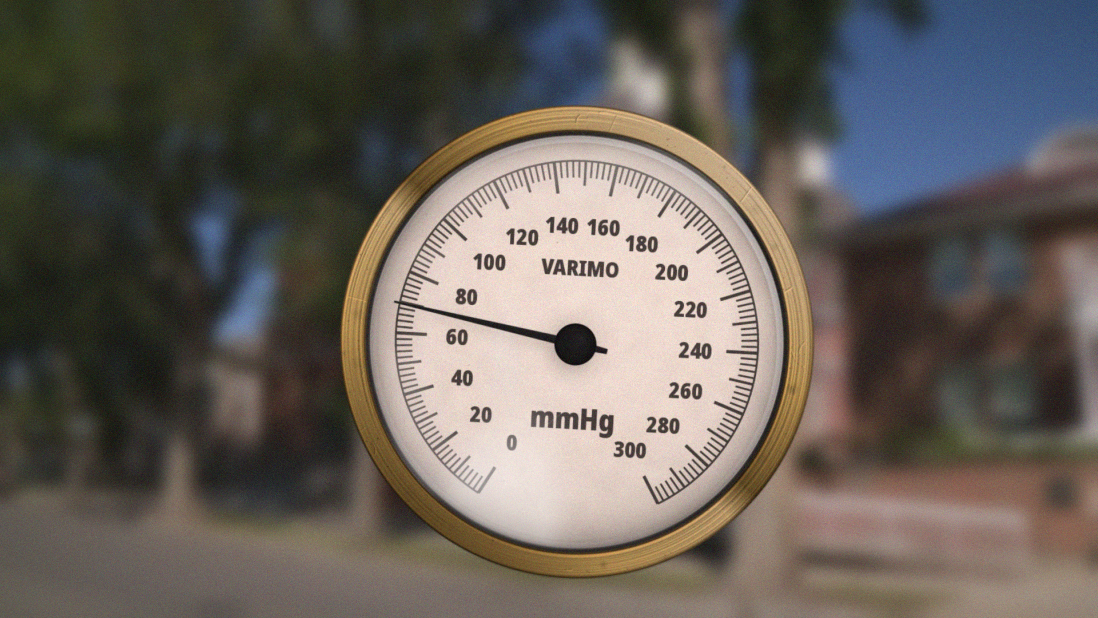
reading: value=70 unit=mmHg
